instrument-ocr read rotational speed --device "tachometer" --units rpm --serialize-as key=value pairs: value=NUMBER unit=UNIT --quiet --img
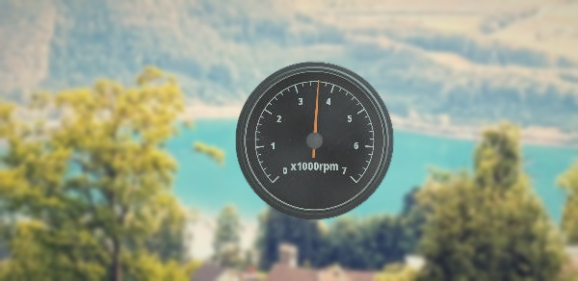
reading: value=3600 unit=rpm
